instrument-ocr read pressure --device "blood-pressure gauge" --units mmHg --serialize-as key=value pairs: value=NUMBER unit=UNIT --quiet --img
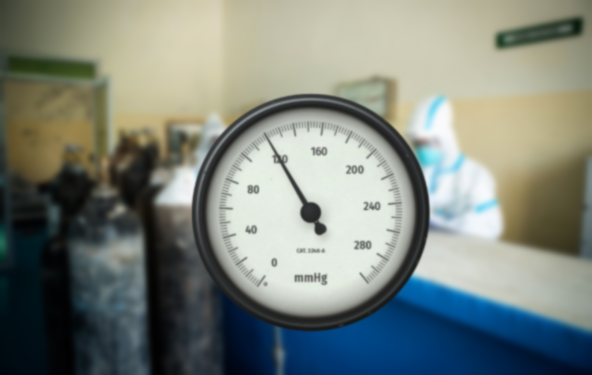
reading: value=120 unit=mmHg
